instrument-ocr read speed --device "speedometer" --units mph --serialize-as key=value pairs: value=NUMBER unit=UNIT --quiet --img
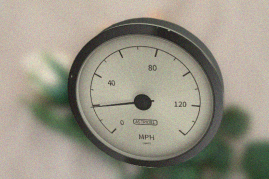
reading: value=20 unit=mph
